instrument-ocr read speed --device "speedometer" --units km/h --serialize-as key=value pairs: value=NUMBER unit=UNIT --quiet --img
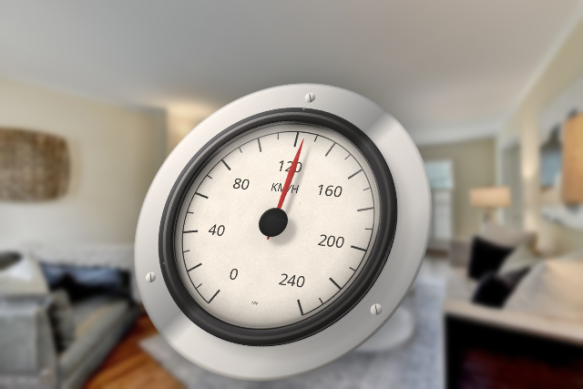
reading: value=125 unit=km/h
